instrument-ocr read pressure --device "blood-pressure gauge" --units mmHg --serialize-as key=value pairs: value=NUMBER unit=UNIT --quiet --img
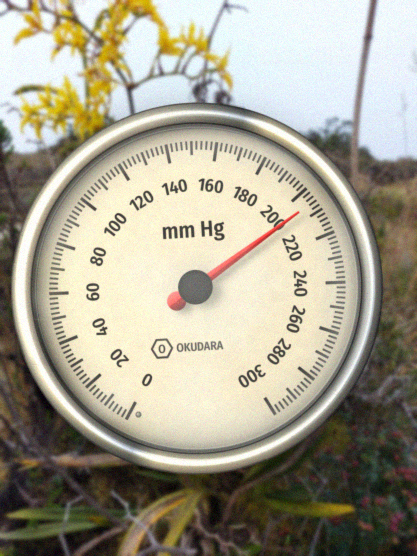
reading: value=206 unit=mmHg
